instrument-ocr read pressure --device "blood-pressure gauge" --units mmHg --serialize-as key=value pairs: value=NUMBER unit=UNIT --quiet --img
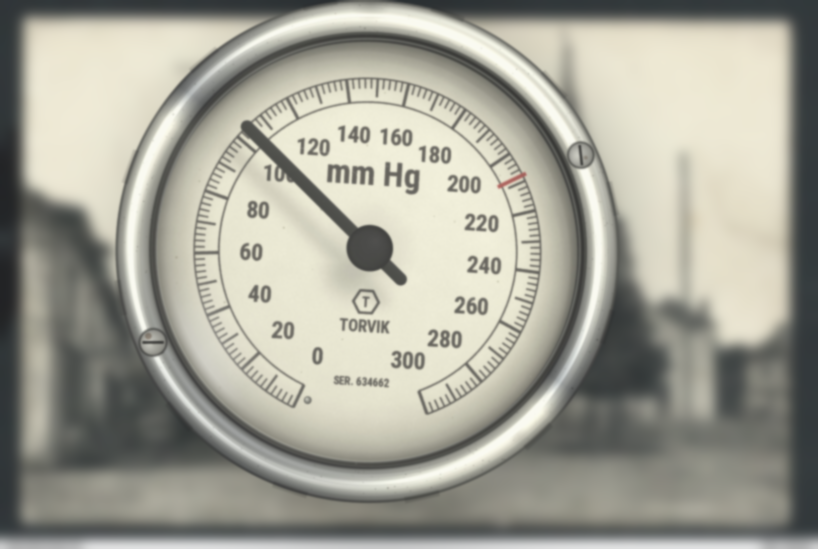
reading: value=104 unit=mmHg
